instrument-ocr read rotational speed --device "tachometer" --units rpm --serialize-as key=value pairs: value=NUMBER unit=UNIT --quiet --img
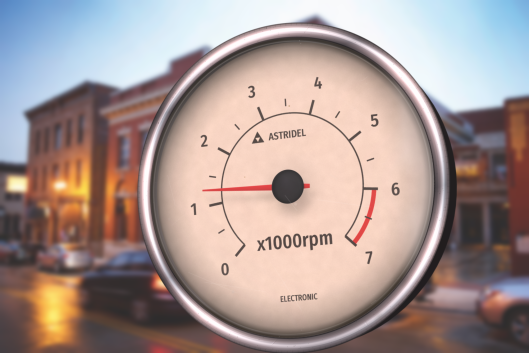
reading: value=1250 unit=rpm
